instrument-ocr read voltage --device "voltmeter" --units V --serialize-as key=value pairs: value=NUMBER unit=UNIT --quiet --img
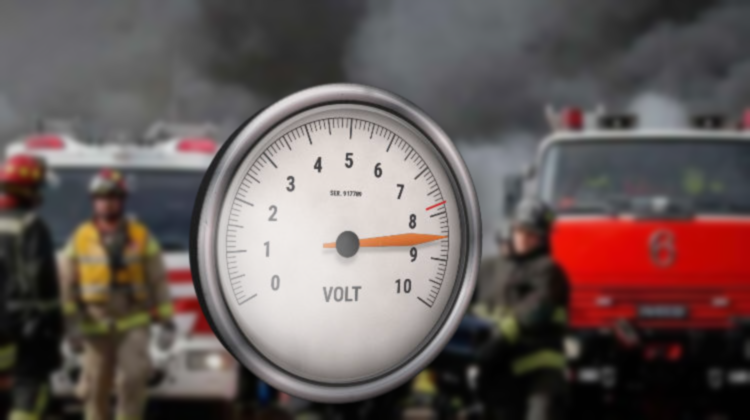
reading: value=8.5 unit=V
